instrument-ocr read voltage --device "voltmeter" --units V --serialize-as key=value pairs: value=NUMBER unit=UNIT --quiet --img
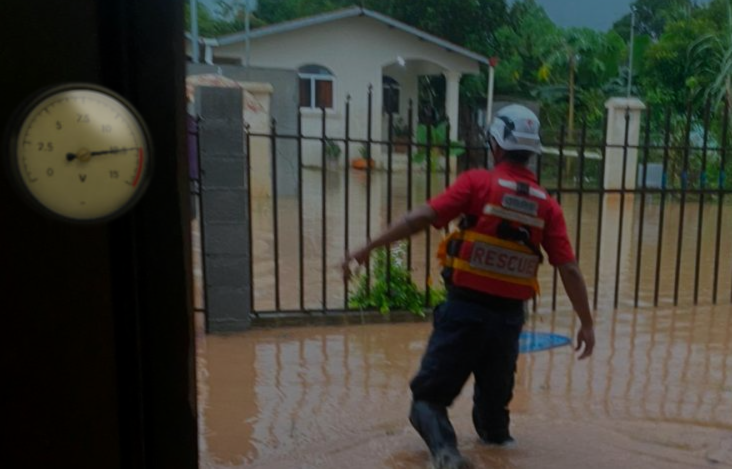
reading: value=12.5 unit=V
